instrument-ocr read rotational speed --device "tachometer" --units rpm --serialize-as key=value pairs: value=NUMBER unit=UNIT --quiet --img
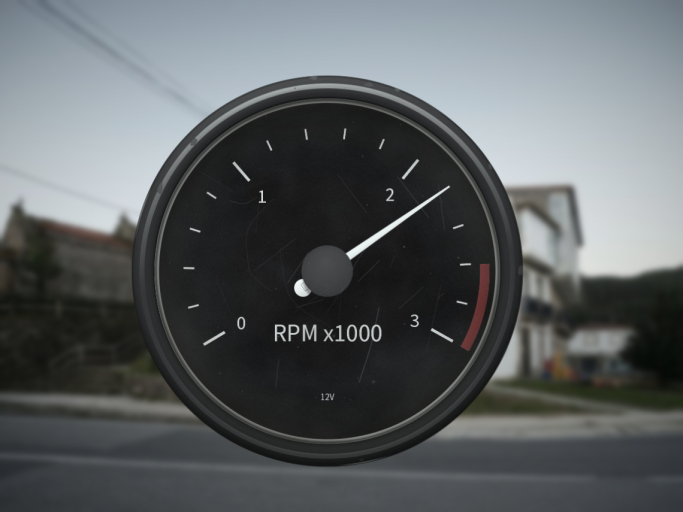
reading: value=2200 unit=rpm
